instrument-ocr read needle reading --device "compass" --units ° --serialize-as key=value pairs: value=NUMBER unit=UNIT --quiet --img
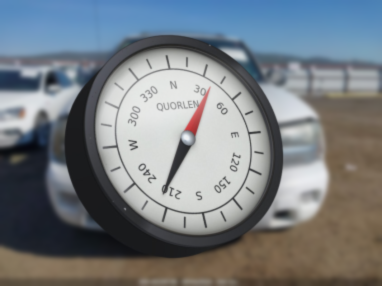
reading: value=37.5 unit=°
